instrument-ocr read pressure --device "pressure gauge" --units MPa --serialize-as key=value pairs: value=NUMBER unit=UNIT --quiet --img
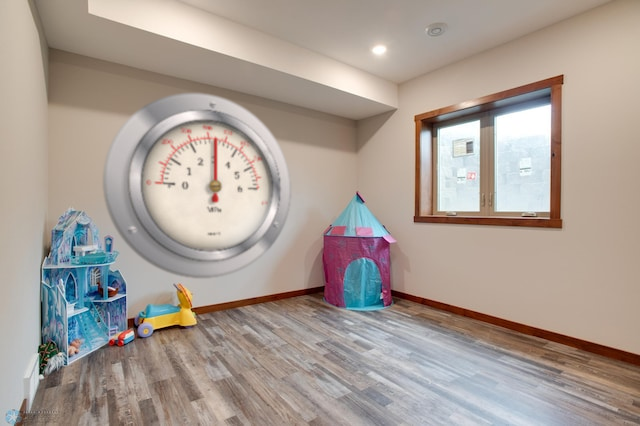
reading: value=3 unit=MPa
